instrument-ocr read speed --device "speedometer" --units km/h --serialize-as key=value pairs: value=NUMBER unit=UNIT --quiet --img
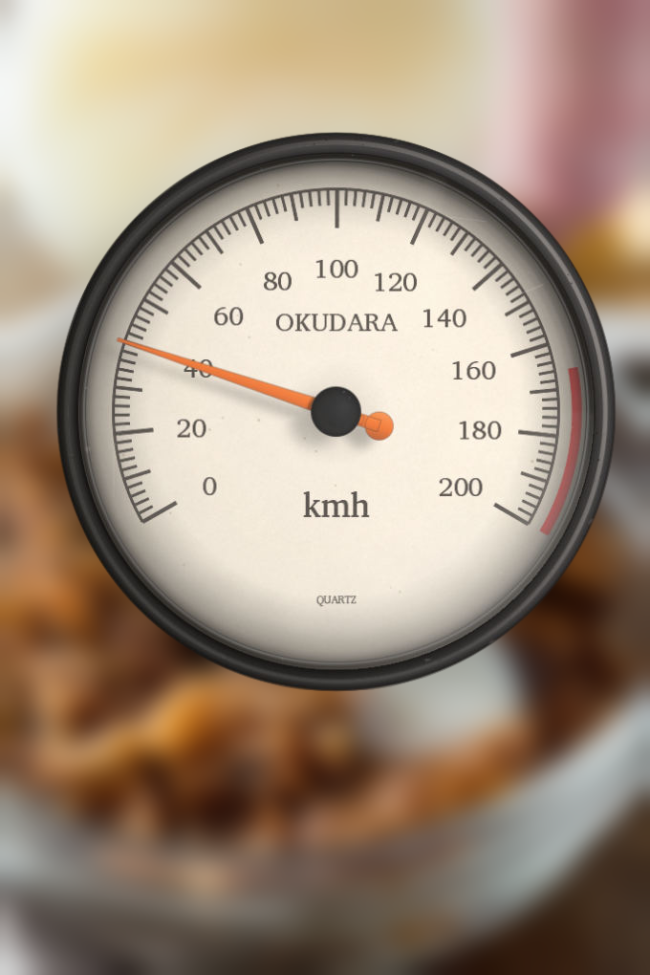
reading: value=40 unit=km/h
